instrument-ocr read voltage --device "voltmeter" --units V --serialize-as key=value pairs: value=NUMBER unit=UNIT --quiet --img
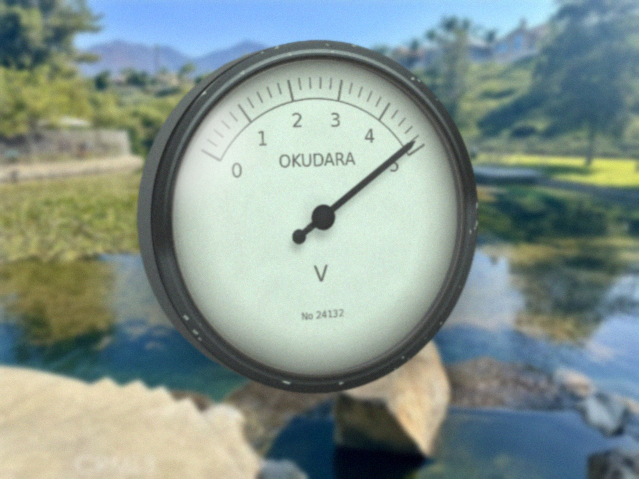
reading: value=4.8 unit=V
